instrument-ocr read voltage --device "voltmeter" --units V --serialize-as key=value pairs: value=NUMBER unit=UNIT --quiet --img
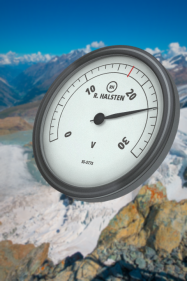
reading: value=24 unit=V
